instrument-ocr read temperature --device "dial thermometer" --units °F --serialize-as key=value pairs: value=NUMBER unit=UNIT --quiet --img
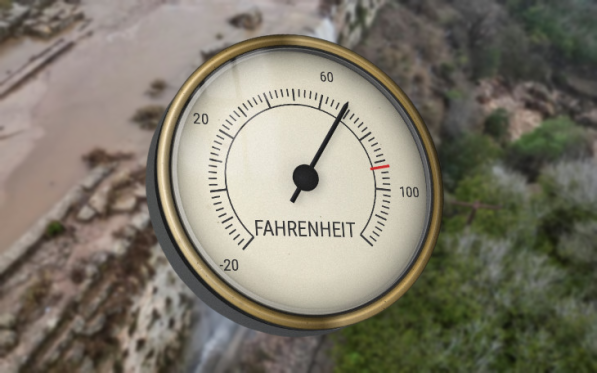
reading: value=68 unit=°F
